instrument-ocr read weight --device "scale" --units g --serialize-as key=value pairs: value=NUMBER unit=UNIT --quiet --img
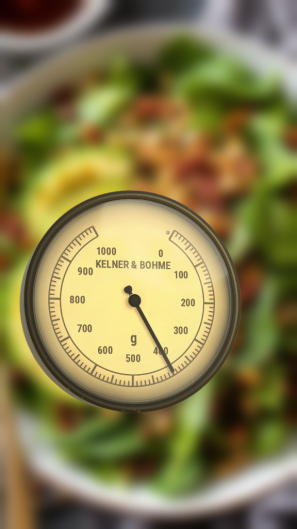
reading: value=400 unit=g
